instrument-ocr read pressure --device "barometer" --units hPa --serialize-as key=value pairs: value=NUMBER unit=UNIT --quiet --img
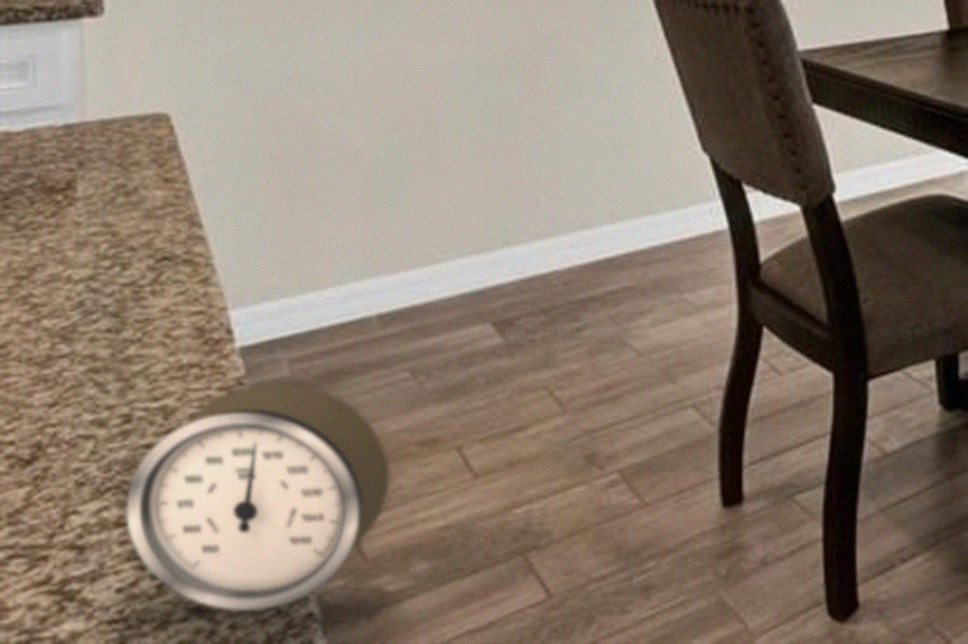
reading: value=1005 unit=hPa
